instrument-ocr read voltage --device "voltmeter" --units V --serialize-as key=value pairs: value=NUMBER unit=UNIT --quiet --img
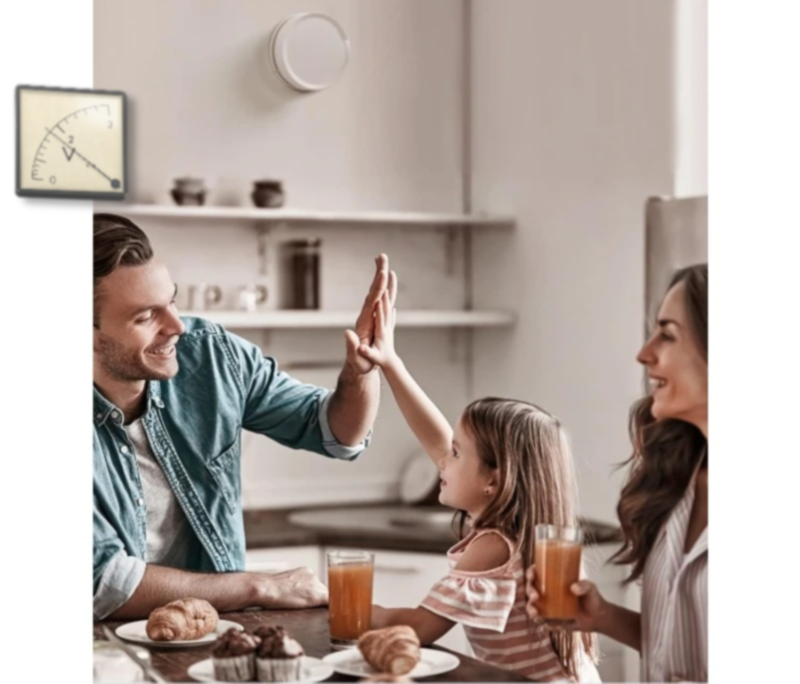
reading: value=1.8 unit=V
